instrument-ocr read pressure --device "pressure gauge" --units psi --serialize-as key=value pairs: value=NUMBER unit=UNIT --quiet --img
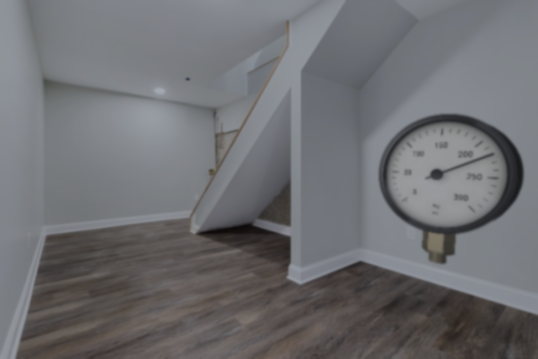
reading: value=220 unit=psi
